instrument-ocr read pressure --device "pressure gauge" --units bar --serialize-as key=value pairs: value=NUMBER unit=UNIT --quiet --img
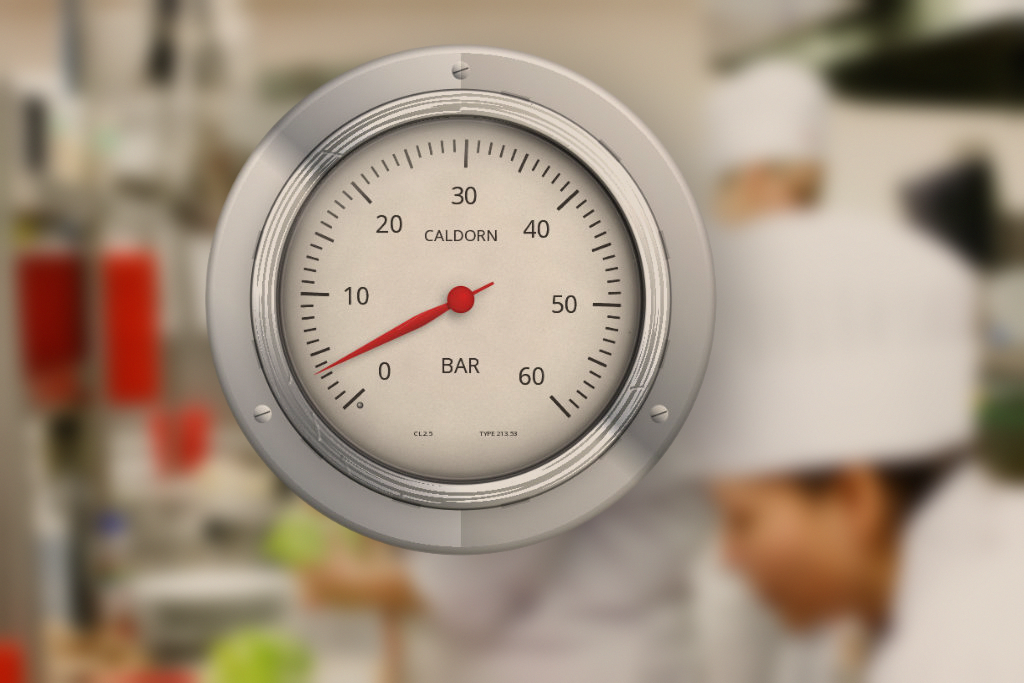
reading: value=3.5 unit=bar
